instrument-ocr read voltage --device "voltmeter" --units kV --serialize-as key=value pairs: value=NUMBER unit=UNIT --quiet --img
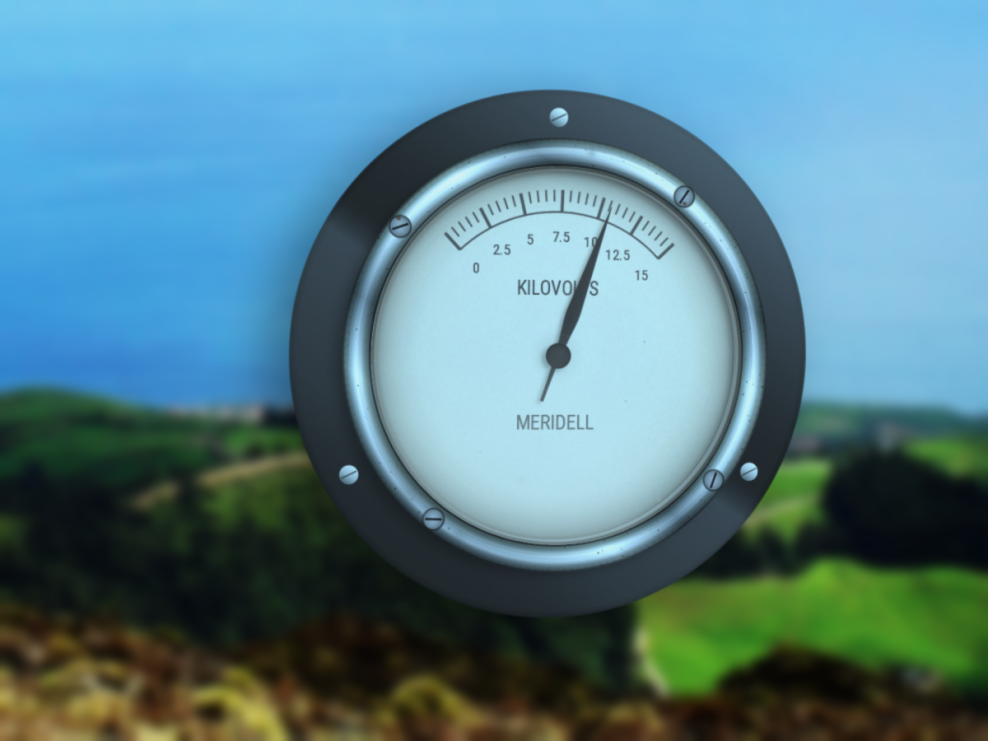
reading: value=10.5 unit=kV
